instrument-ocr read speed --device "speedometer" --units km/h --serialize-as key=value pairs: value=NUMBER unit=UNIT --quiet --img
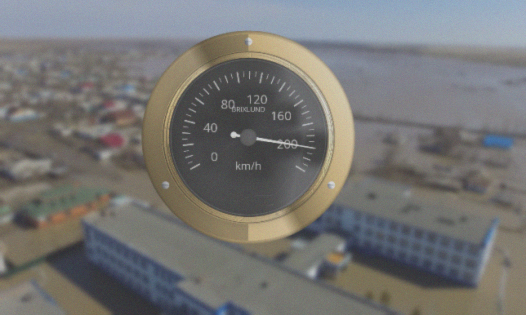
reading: value=200 unit=km/h
